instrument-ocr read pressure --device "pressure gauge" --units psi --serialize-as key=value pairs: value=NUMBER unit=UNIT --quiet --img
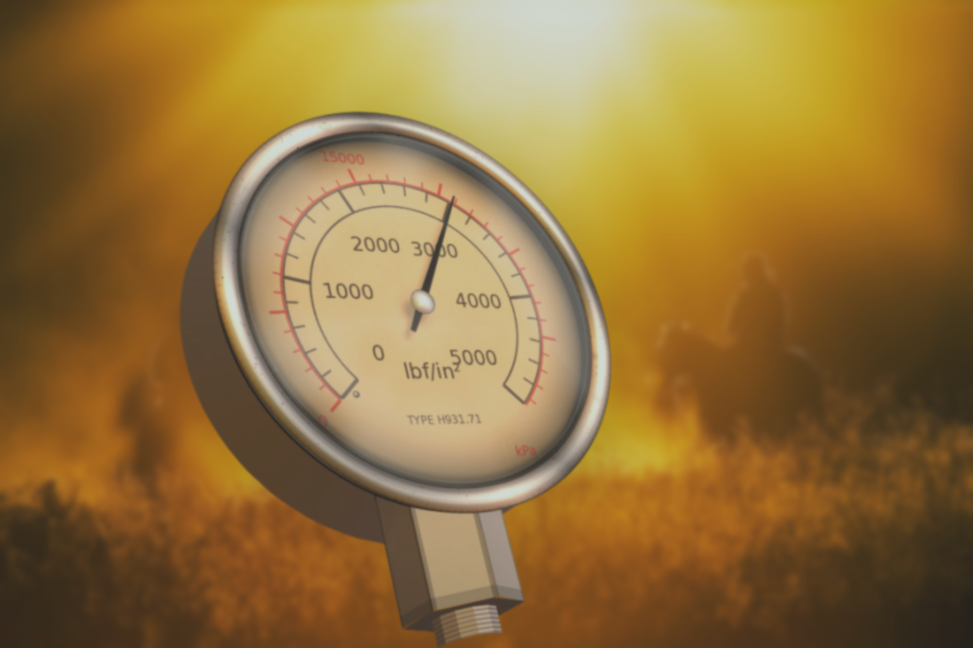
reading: value=3000 unit=psi
